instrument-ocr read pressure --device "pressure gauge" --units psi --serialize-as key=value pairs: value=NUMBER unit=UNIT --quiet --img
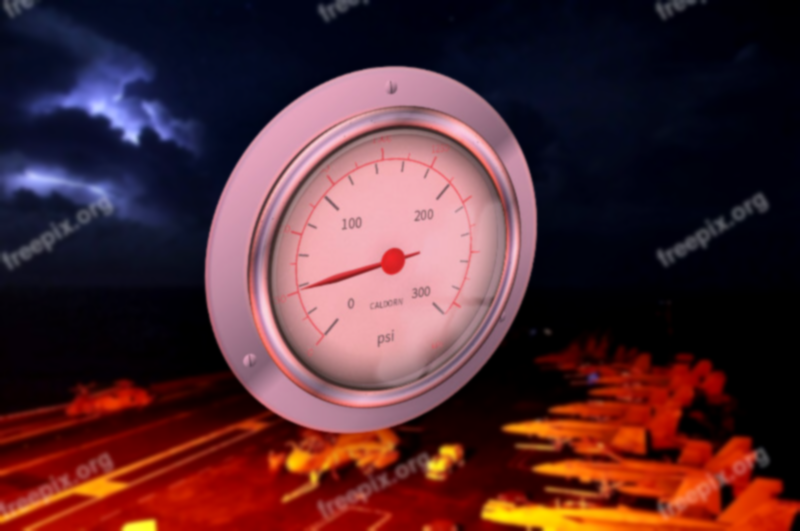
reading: value=40 unit=psi
